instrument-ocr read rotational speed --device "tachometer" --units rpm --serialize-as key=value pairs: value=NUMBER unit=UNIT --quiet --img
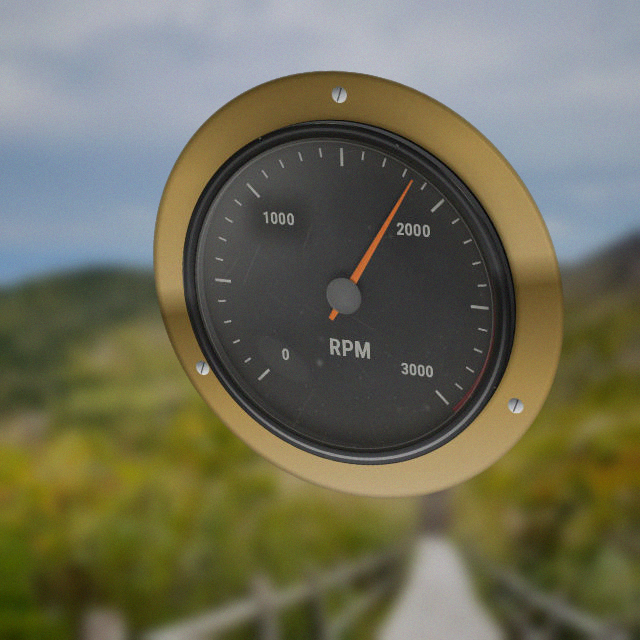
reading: value=1850 unit=rpm
